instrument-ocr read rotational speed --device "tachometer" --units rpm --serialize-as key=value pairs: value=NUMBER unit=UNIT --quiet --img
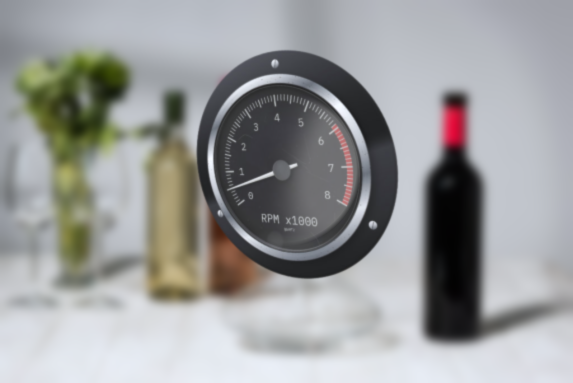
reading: value=500 unit=rpm
